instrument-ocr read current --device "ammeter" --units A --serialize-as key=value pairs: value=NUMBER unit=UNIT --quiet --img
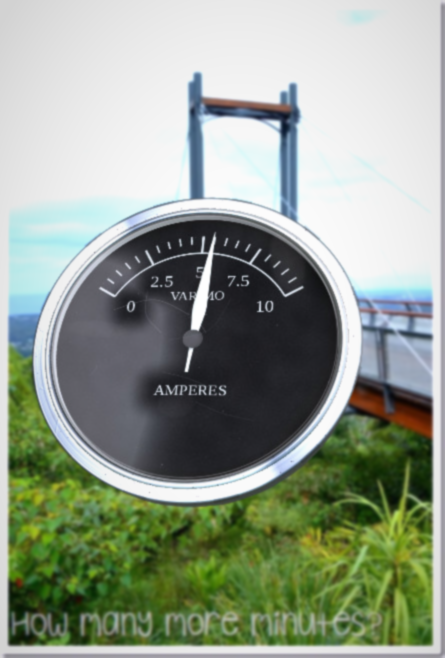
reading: value=5.5 unit=A
